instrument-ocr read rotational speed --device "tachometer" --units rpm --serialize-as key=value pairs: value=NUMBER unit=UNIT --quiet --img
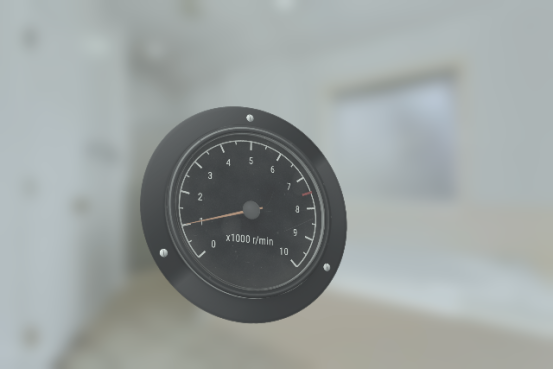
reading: value=1000 unit=rpm
